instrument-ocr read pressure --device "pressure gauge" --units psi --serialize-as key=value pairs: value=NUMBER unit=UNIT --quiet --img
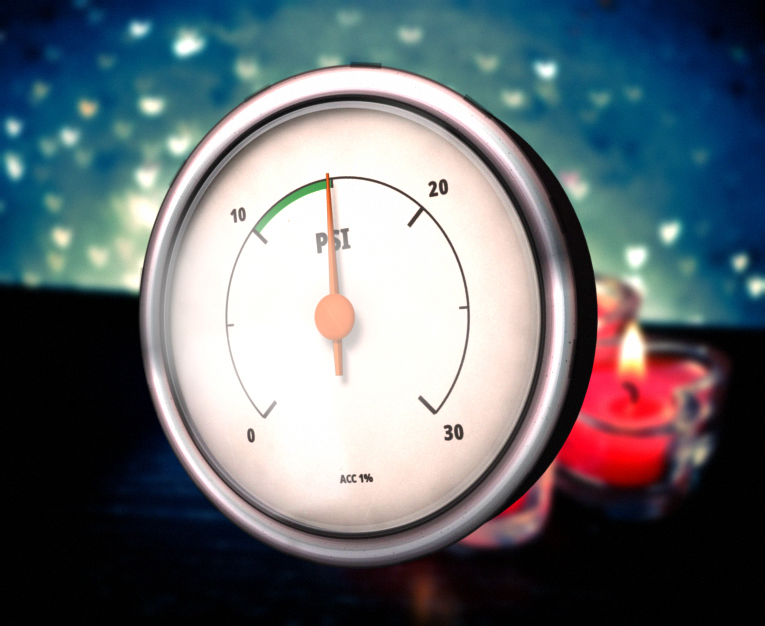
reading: value=15 unit=psi
